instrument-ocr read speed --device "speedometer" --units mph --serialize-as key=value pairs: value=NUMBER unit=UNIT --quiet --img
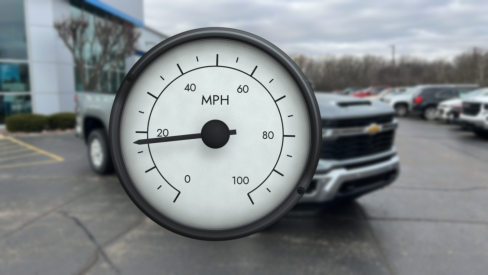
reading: value=17.5 unit=mph
